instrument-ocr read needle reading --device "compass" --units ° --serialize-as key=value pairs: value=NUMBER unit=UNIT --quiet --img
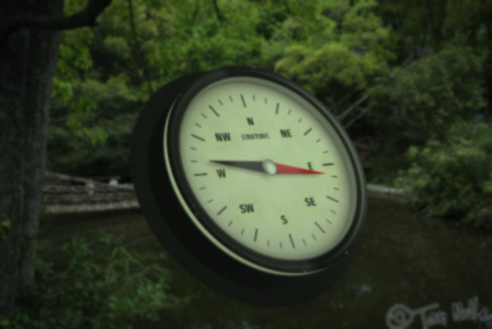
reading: value=100 unit=°
